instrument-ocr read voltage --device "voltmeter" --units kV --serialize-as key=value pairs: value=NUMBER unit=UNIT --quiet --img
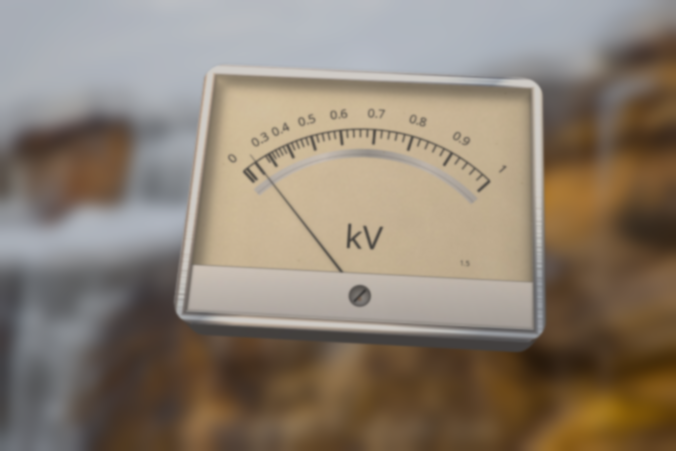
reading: value=0.2 unit=kV
